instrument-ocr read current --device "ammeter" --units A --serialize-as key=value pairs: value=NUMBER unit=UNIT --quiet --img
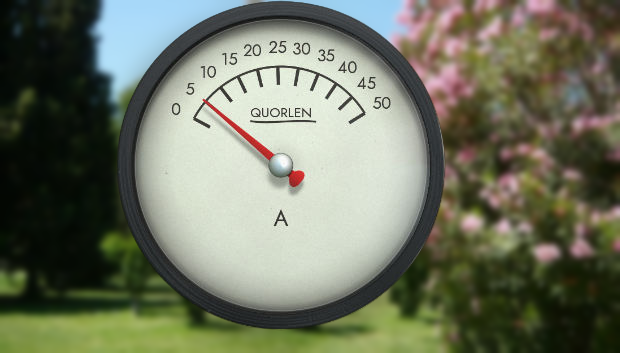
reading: value=5 unit=A
